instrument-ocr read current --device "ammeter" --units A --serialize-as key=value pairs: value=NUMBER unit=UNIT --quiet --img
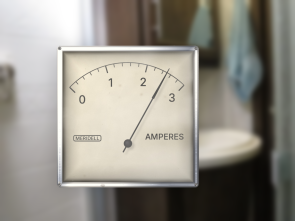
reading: value=2.5 unit=A
